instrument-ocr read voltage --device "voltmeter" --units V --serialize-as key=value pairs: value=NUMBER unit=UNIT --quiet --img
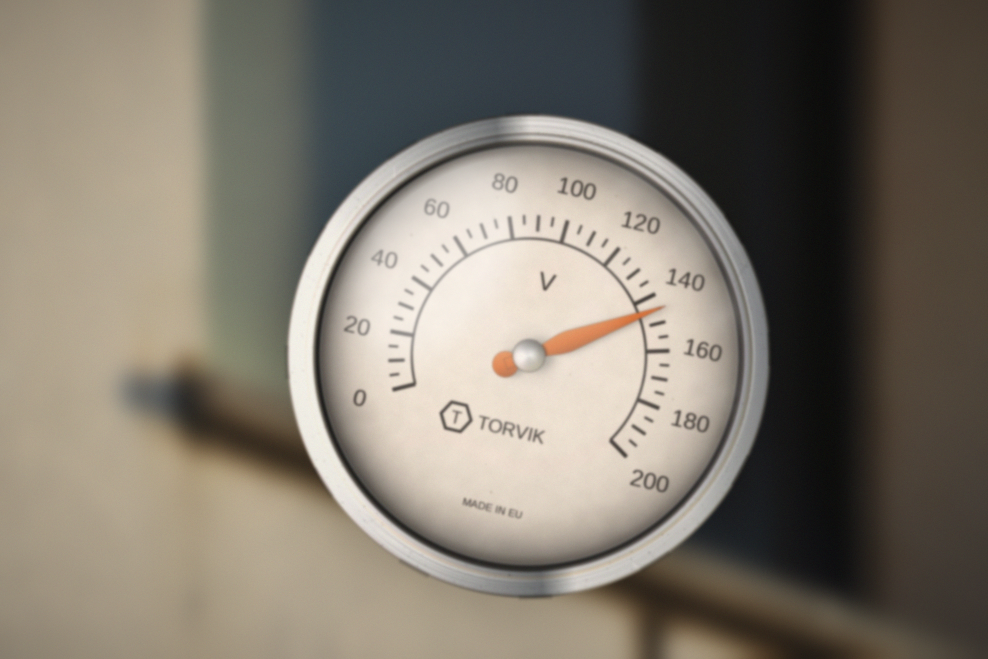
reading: value=145 unit=V
